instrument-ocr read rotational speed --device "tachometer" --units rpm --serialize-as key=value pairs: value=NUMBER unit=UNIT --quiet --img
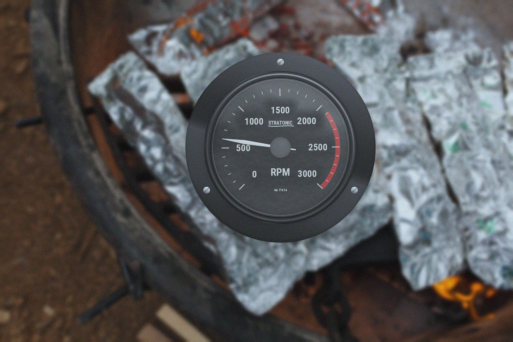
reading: value=600 unit=rpm
